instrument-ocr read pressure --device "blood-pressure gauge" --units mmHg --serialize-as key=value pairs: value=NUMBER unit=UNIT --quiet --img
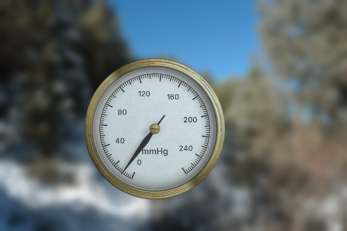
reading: value=10 unit=mmHg
